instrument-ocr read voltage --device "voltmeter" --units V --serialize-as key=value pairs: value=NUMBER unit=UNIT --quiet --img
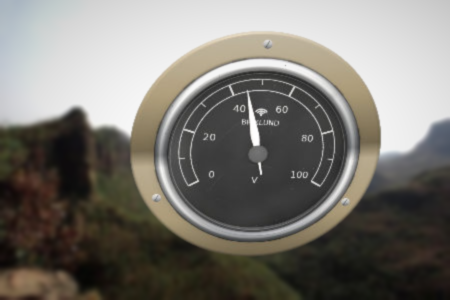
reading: value=45 unit=V
